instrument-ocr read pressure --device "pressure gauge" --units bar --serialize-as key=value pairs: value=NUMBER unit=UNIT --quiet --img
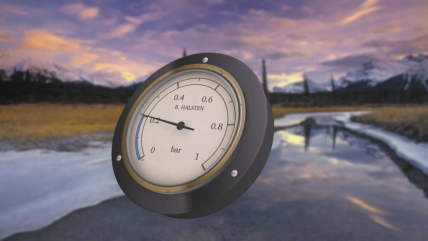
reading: value=0.2 unit=bar
